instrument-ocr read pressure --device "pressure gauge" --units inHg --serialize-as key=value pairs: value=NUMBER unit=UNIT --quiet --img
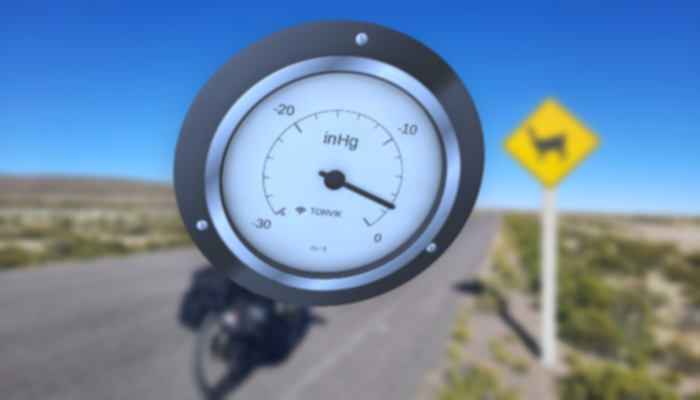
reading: value=-3 unit=inHg
